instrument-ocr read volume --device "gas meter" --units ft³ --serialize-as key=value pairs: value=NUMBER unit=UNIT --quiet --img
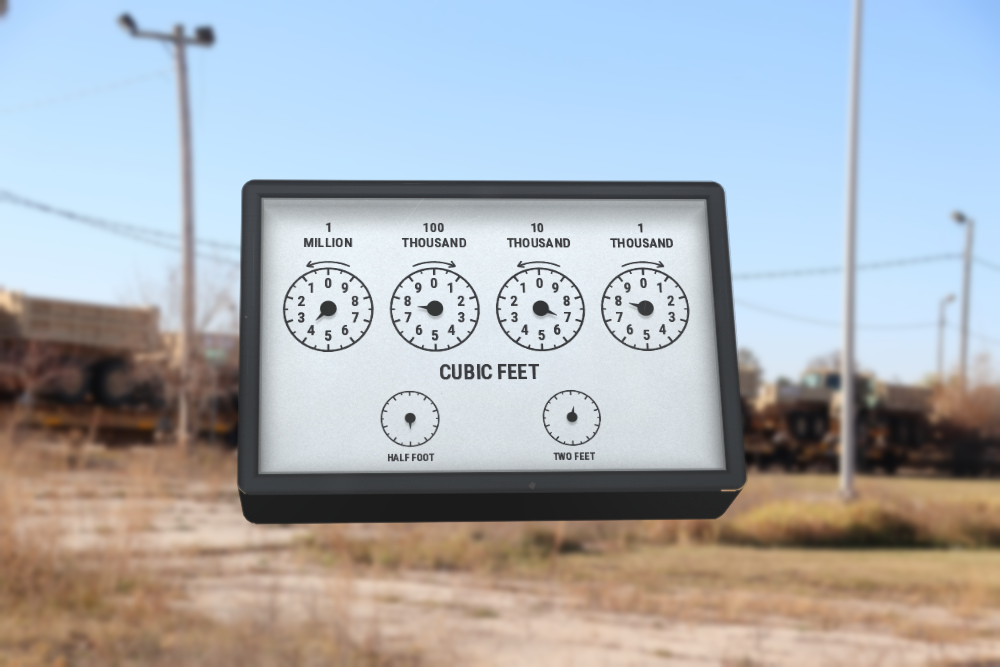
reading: value=376800 unit=ft³
